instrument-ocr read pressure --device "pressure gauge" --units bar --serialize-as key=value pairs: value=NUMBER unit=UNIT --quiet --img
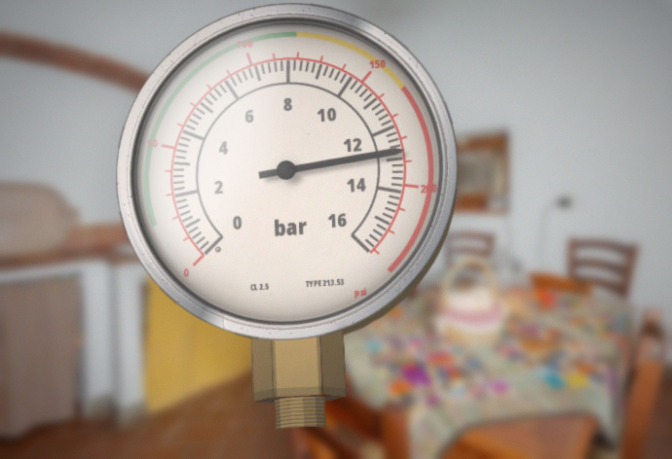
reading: value=12.8 unit=bar
